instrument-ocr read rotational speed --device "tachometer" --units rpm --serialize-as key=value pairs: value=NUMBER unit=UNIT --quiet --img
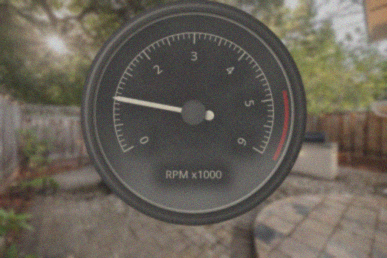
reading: value=1000 unit=rpm
